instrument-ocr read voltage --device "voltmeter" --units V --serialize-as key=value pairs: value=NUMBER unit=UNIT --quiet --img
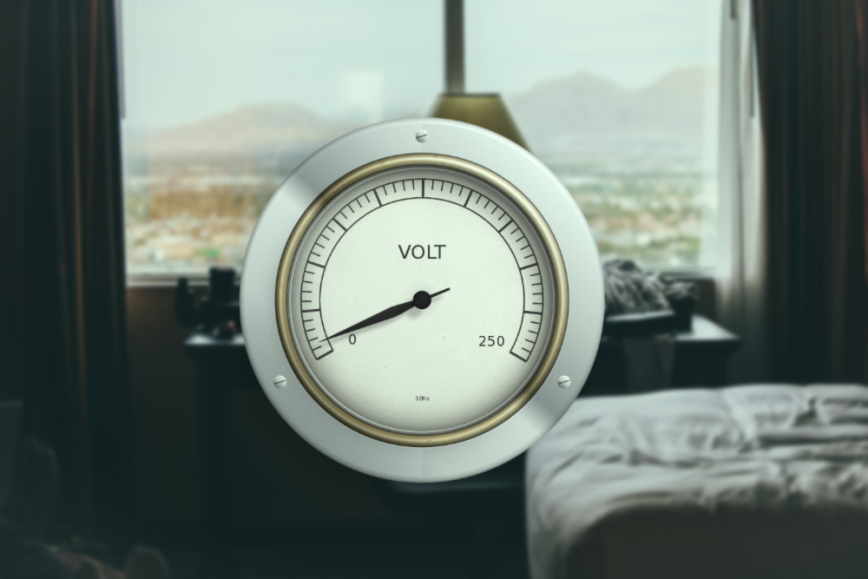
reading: value=7.5 unit=V
